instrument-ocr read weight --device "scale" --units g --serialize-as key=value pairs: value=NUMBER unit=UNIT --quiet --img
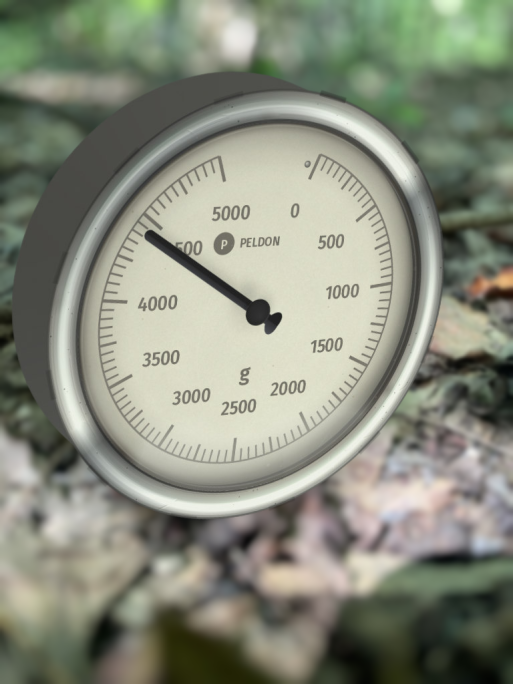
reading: value=4425 unit=g
